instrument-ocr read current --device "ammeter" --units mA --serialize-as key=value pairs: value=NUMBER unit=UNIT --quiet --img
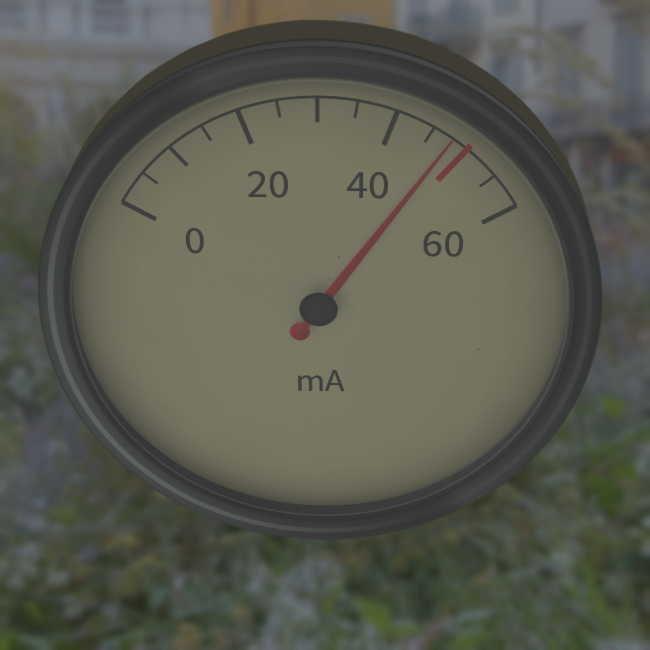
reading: value=47.5 unit=mA
